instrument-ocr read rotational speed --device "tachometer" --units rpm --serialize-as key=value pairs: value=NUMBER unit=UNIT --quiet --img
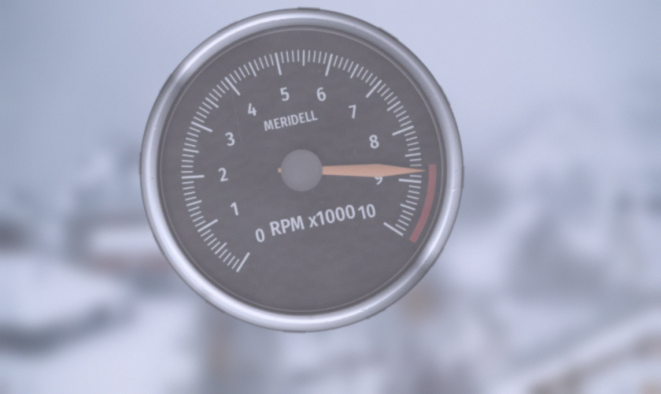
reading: value=8800 unit=rpm
